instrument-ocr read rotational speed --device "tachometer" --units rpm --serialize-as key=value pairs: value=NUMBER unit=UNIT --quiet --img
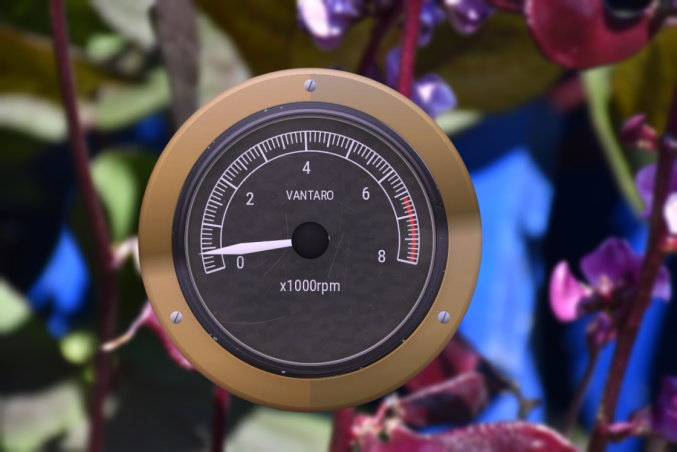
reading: value=400 unit=rpm
